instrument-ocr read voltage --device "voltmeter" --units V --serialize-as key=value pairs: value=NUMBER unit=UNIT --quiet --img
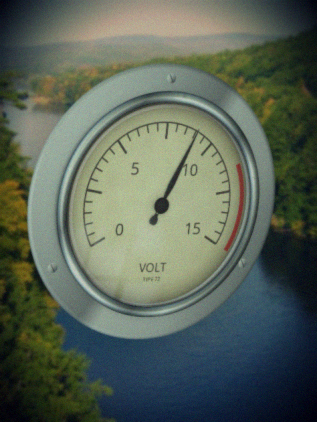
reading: value=9 unit=V
